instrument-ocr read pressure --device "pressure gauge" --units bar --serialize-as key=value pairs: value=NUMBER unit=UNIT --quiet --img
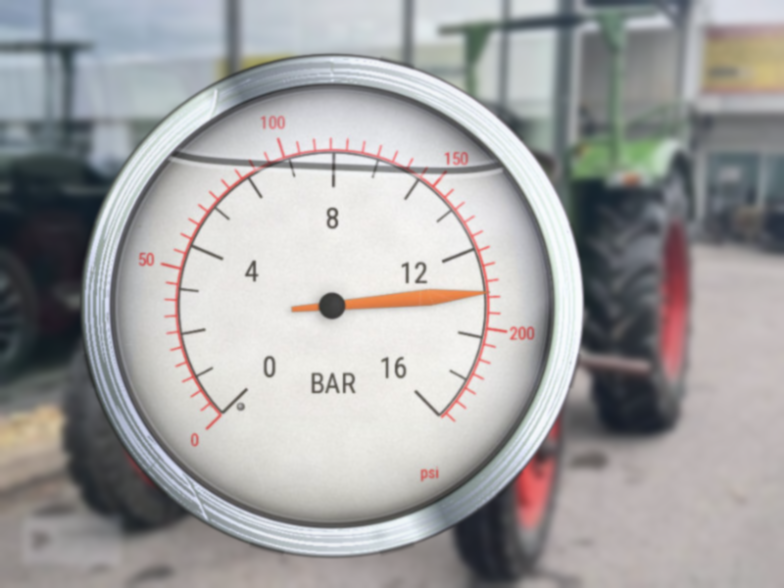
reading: value=13 unit=bar
